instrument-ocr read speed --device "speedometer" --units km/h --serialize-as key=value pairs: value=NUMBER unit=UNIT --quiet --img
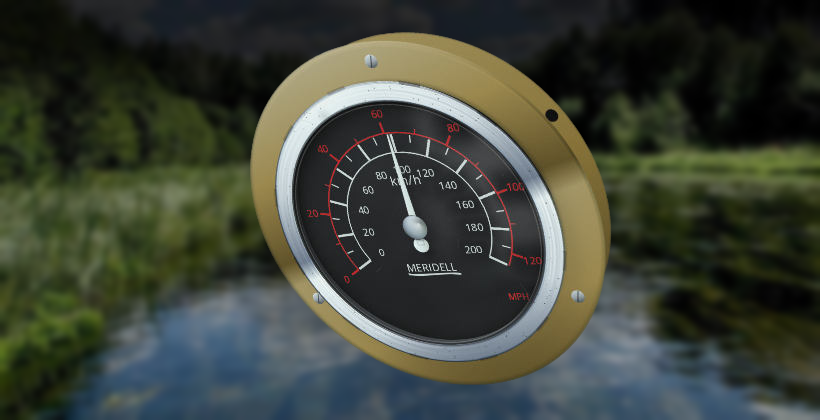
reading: value=100 unit=km/h
